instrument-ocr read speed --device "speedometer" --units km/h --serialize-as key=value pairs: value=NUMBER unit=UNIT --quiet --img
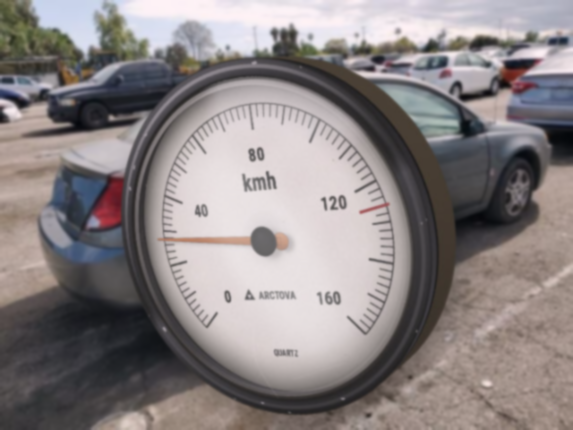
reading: value=28 unit=km/h
